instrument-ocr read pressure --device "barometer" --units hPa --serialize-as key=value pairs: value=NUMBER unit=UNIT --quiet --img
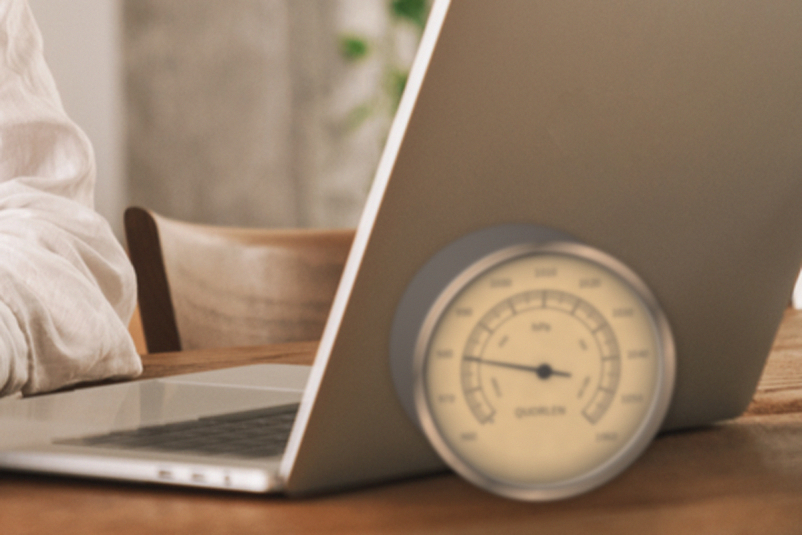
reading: value=980 unit=hPa
